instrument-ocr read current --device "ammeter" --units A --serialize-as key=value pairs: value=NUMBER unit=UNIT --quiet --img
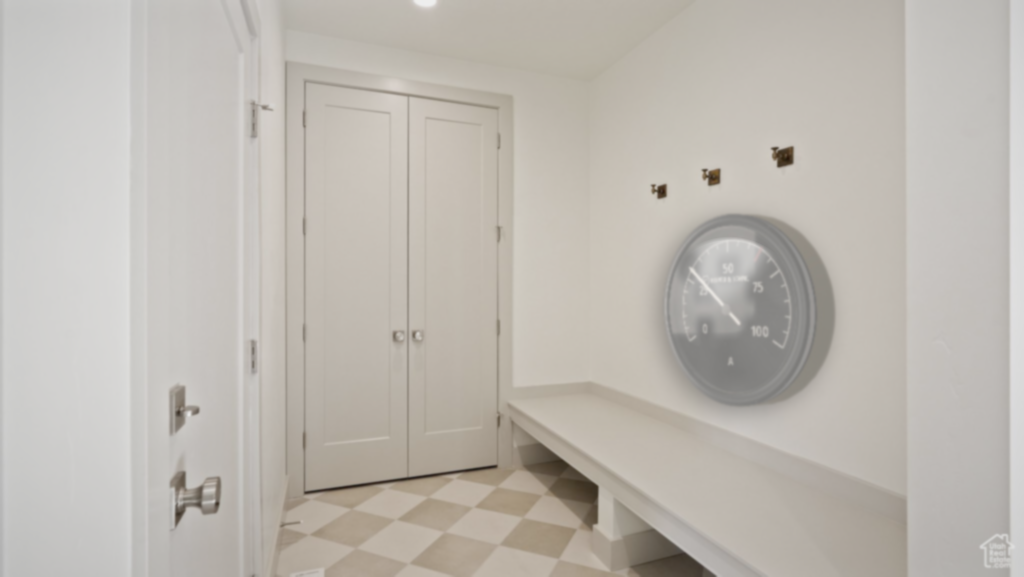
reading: value=30 unit=A
